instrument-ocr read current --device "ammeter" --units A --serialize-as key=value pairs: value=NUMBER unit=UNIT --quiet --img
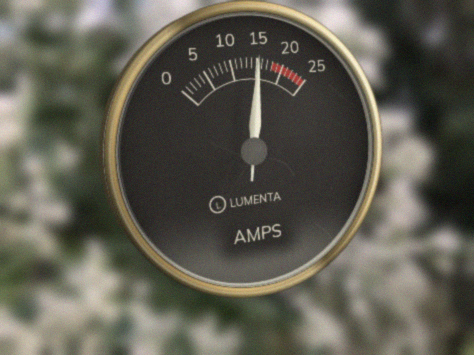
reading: value=15 unit=A
